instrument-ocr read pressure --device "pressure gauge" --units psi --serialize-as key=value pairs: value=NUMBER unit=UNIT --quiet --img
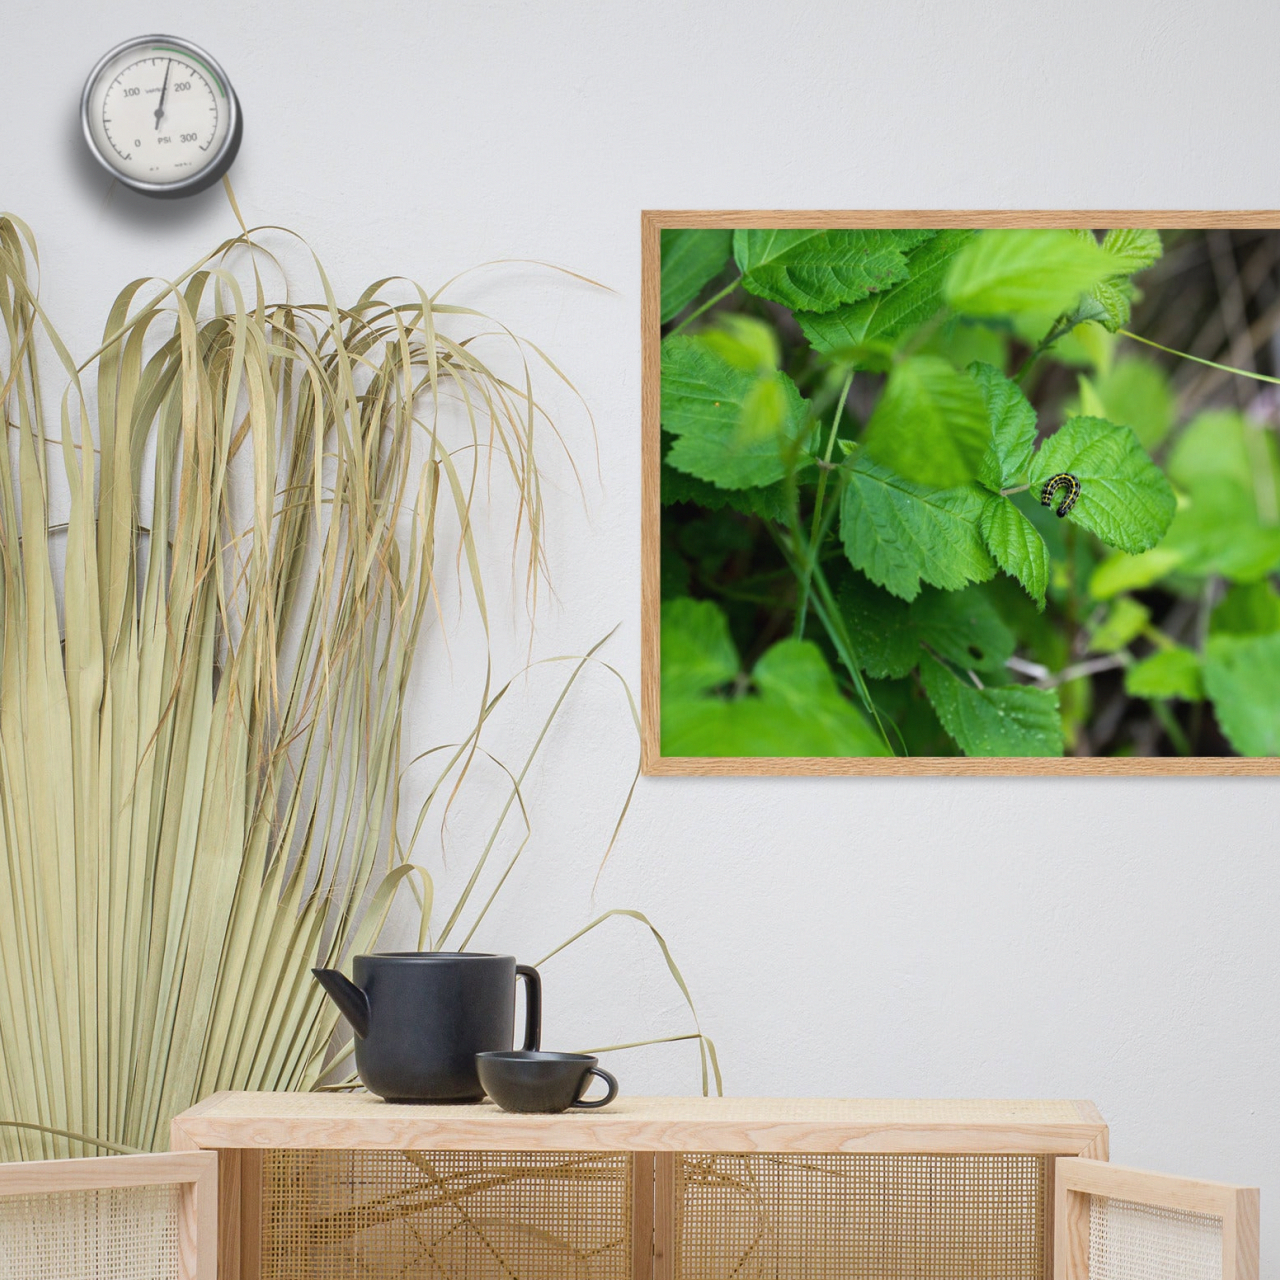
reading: value=170 unit=psi
